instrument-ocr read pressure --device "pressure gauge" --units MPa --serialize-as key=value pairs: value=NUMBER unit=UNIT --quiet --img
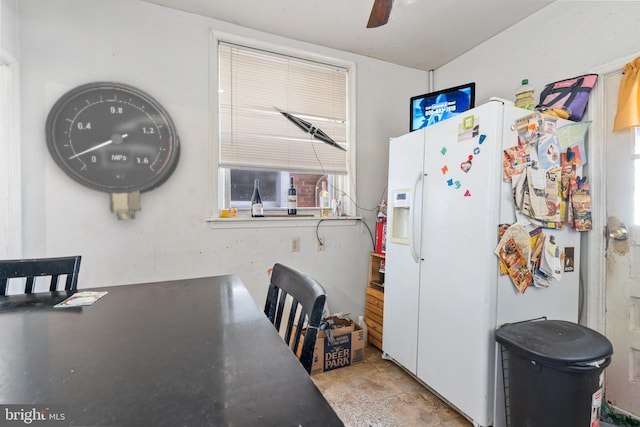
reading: value=0.1 unit=MPa
